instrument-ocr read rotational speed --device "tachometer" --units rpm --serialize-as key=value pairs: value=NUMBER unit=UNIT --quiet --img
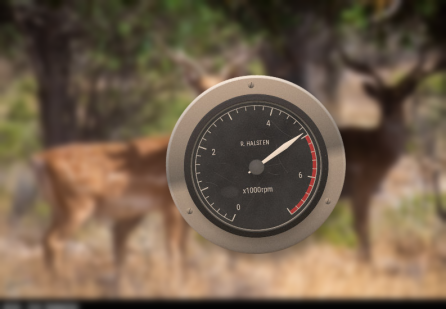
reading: value=4900 unit=rpm
